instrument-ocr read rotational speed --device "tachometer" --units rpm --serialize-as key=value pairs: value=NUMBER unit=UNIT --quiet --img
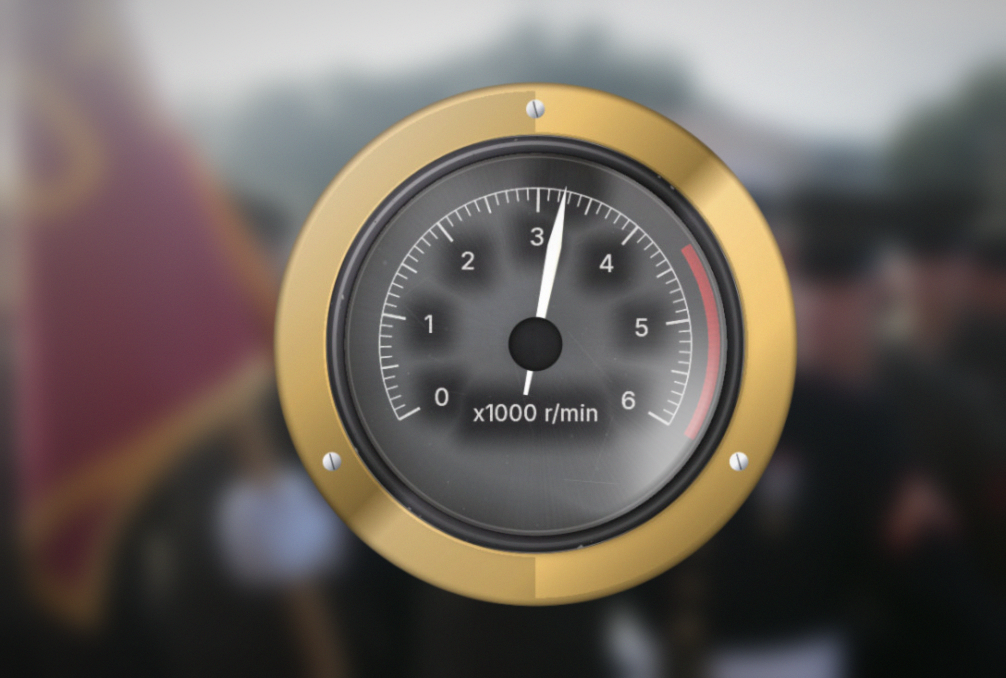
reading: value=3250 unit=rpm
